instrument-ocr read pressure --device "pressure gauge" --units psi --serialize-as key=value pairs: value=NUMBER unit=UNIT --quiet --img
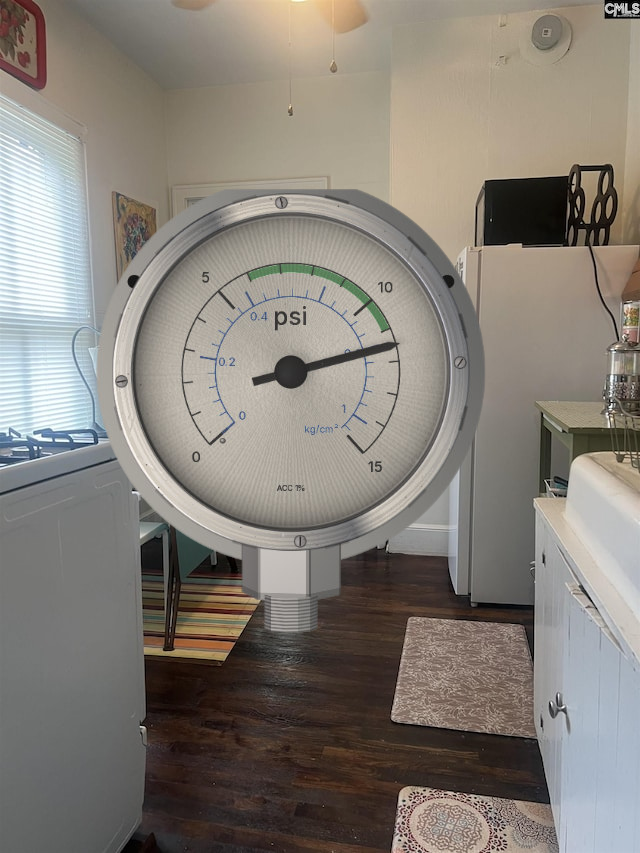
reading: value=11.5 unit=psi
